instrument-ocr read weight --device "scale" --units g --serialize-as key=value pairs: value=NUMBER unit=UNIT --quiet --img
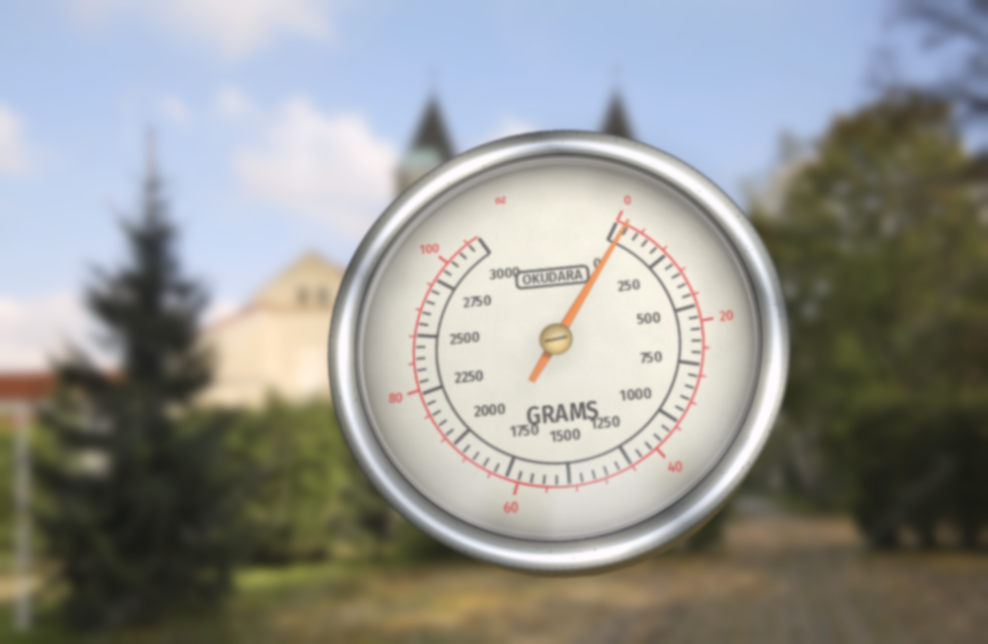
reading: value=50 unit=g
